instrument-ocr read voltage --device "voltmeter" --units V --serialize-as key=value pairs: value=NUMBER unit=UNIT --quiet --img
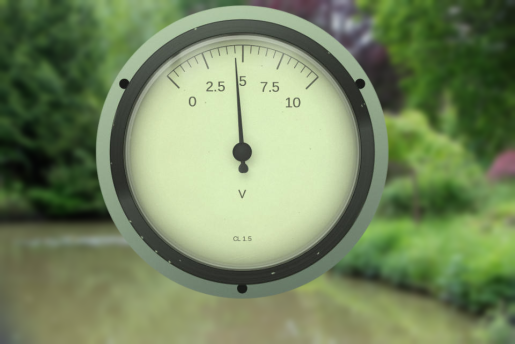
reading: value=4.5 unit=V
